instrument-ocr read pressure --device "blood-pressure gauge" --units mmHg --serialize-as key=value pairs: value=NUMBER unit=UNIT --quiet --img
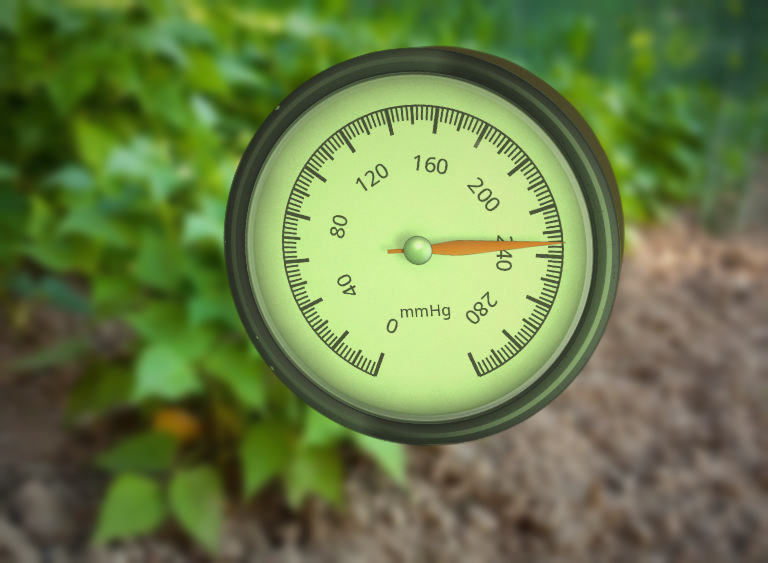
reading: value=234 unit=mmHg
